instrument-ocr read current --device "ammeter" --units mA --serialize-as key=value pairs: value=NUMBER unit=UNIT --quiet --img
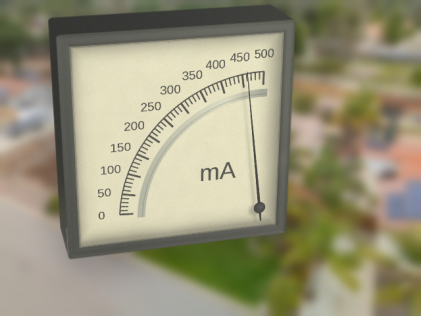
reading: value=460 unit=mA
